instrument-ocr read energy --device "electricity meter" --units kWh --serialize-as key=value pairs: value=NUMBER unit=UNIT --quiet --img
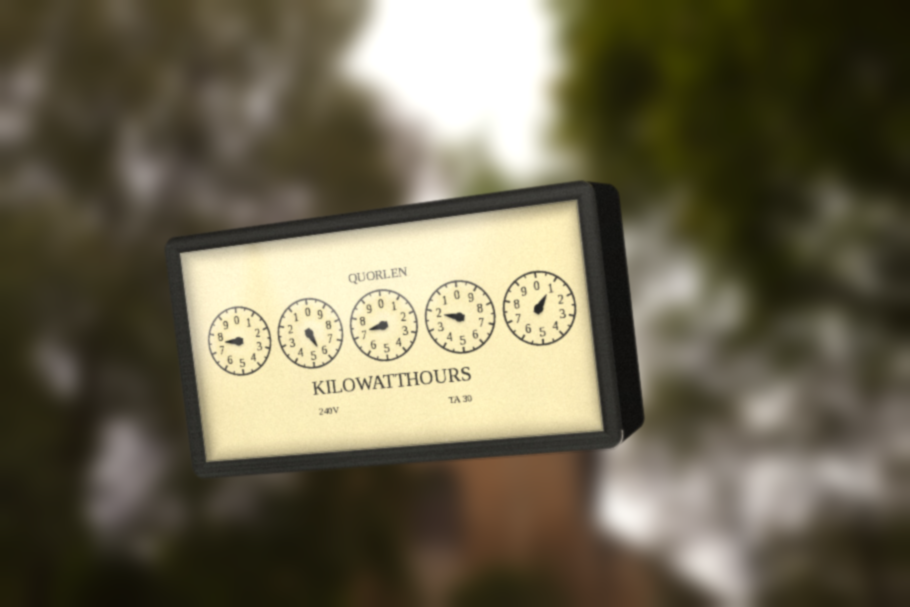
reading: value=75721 unit=kWh
